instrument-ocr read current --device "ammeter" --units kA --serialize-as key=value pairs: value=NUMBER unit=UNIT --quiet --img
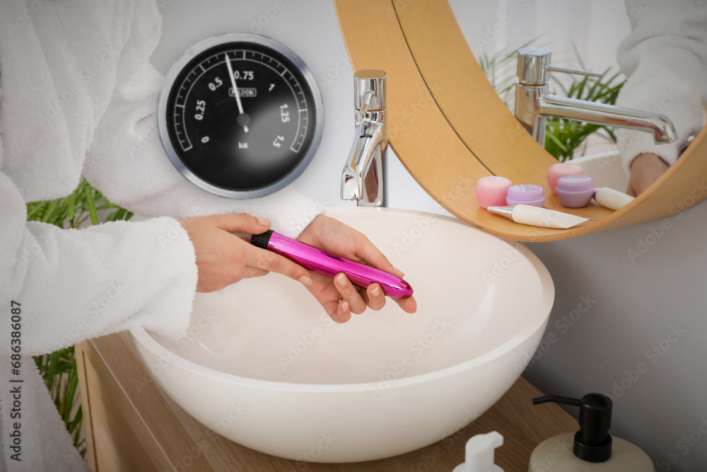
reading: value=0.65 unit=kA
